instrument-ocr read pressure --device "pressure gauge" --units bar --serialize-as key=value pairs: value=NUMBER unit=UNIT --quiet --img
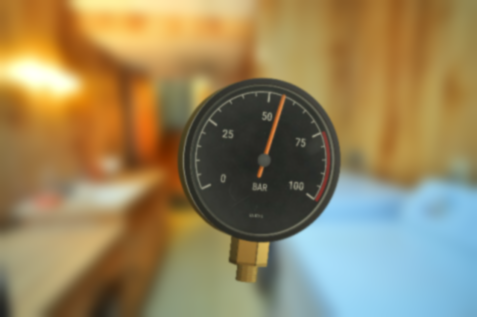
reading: value=55 unit=bar
